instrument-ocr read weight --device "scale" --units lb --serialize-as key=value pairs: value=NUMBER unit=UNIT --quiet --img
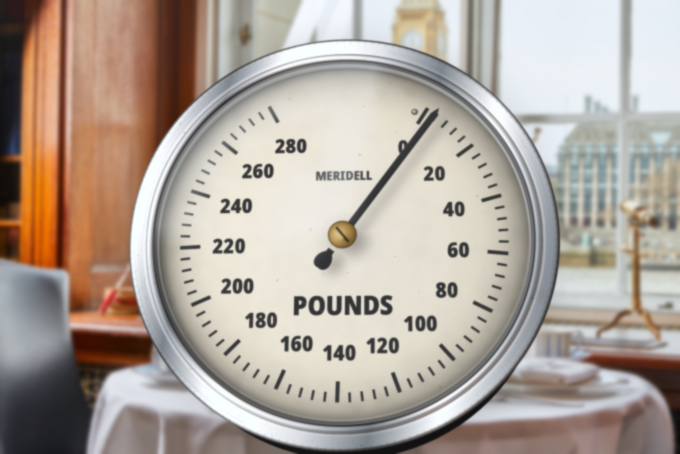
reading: value=4 unit=lb
